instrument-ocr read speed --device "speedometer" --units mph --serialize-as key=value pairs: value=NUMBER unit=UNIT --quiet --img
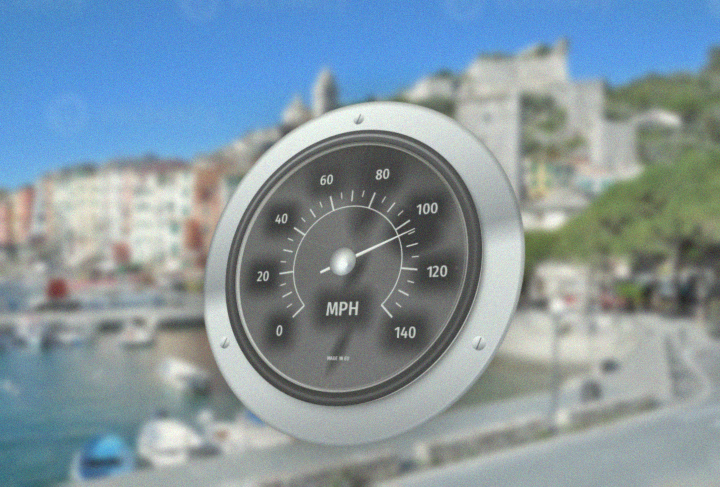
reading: value=105 unit=mph
